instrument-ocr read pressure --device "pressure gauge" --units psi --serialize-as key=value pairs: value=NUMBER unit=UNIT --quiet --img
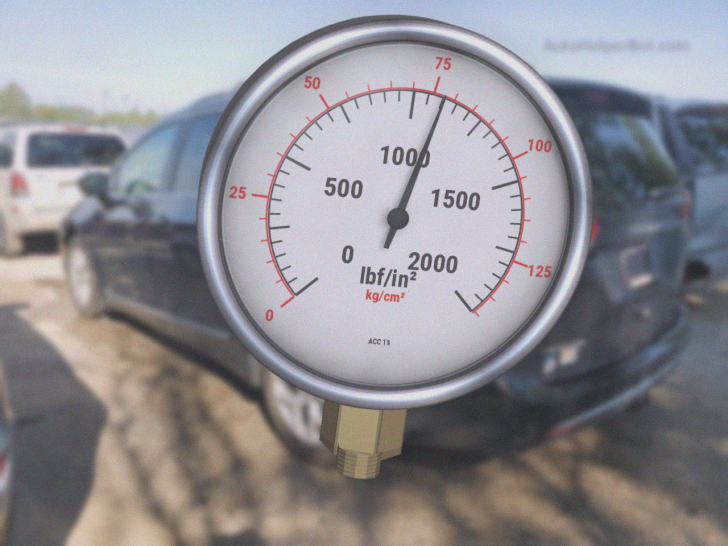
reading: value=1100 unit=psi
